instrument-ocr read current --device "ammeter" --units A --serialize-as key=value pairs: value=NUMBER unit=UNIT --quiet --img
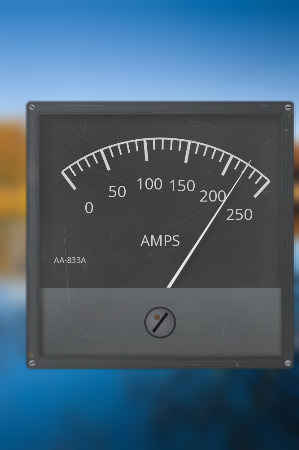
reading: value=220 unit=A
